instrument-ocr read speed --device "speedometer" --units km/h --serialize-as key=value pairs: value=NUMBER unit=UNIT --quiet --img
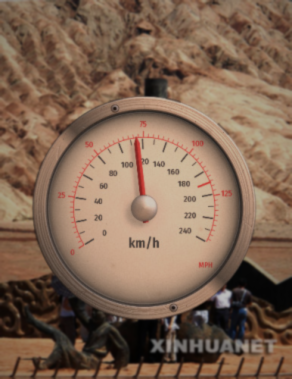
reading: value=115 unit=km/h
